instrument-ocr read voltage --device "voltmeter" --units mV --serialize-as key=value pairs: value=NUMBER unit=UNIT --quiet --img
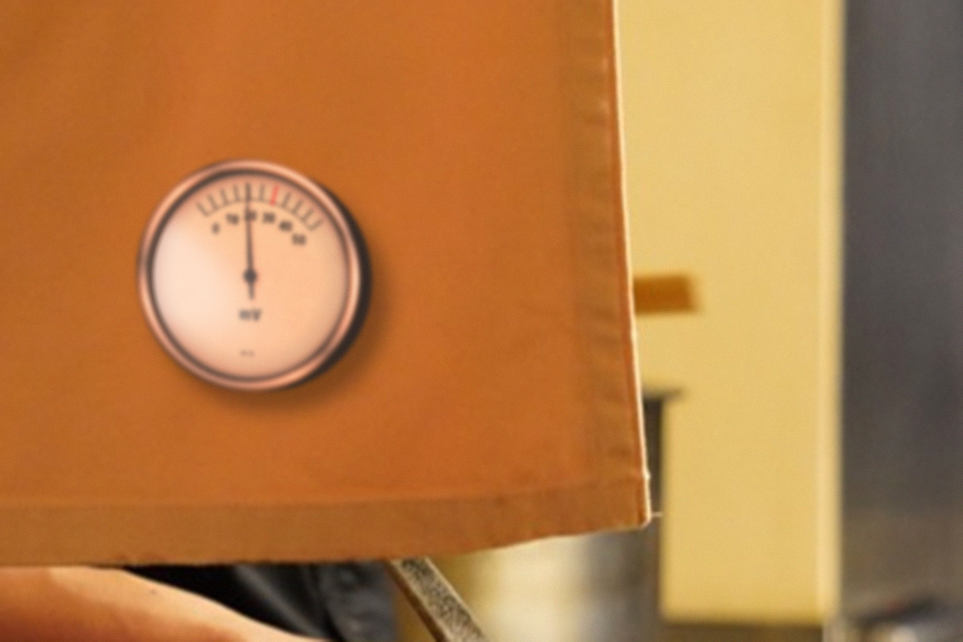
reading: value=20 unit=mV
